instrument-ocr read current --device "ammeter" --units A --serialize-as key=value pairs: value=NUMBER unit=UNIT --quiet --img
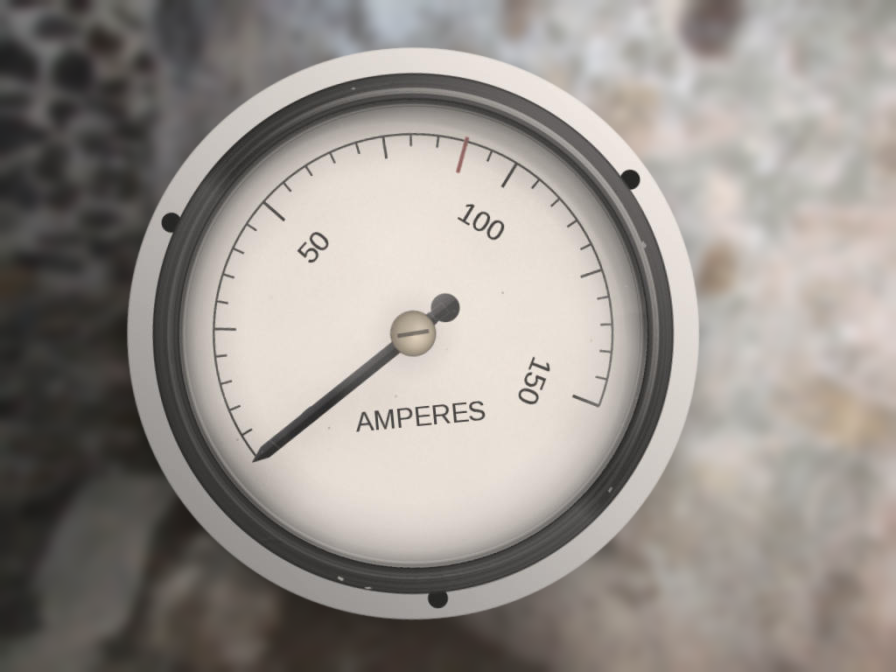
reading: value=0 unit=A
